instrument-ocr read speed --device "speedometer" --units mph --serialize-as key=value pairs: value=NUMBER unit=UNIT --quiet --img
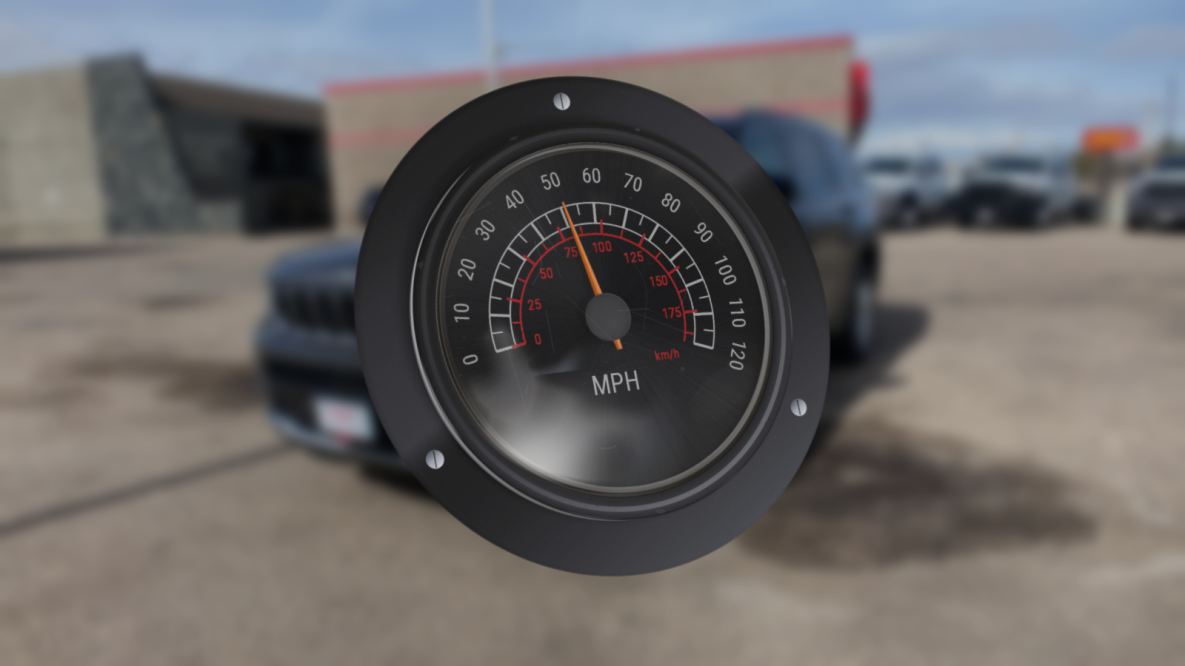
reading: value=50 unit=mph
